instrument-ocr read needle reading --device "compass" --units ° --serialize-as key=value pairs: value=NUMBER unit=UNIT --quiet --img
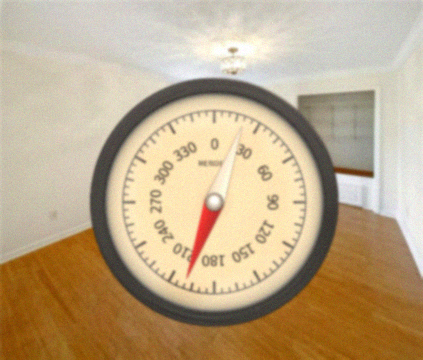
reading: value=200 unit=°
